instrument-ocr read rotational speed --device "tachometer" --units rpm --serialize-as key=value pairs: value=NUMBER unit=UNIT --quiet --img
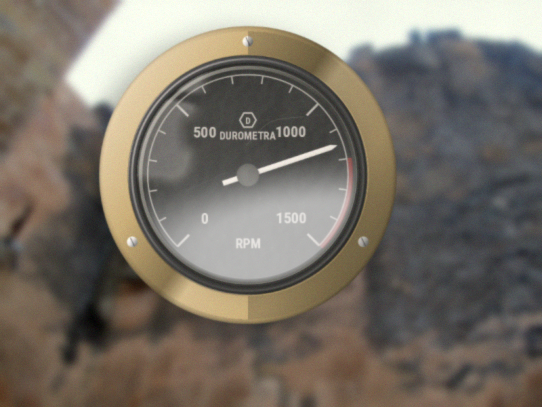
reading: value=1150 unit=rpm
